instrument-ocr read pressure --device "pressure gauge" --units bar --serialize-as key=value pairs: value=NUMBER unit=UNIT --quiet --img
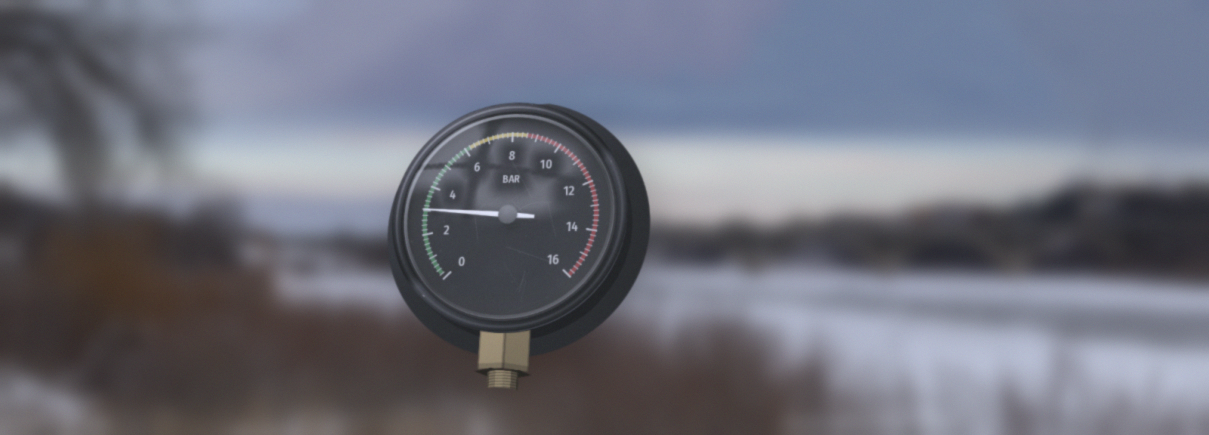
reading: value=3 unit=bar
